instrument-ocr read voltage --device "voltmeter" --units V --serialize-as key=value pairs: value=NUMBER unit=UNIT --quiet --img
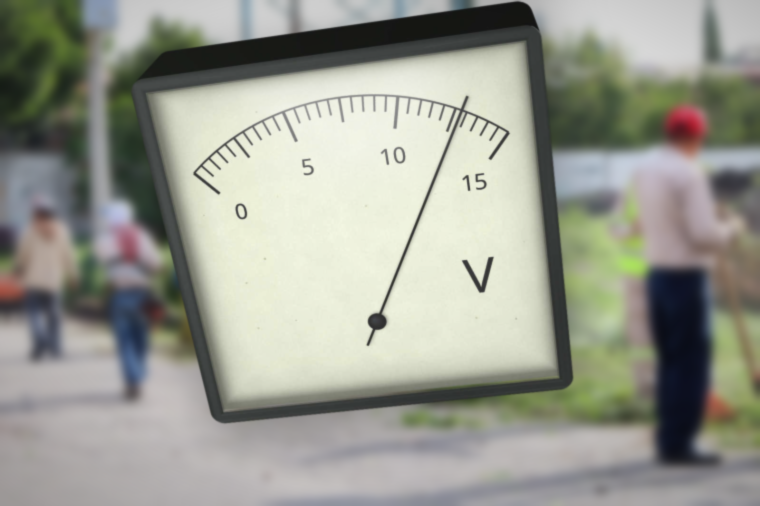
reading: value=12.75 unit=V
